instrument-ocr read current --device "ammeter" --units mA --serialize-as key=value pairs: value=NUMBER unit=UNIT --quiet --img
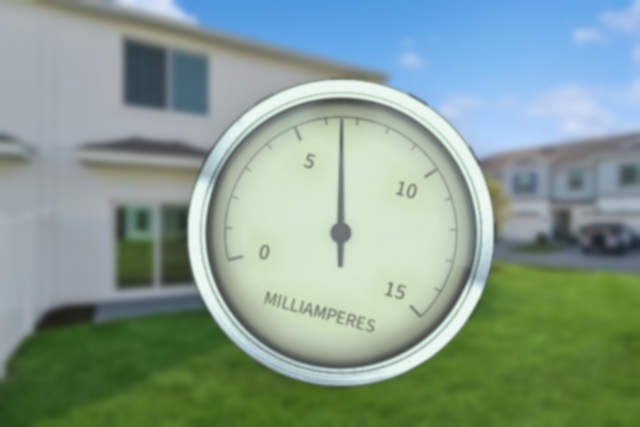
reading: value=6.5 unit=mA
